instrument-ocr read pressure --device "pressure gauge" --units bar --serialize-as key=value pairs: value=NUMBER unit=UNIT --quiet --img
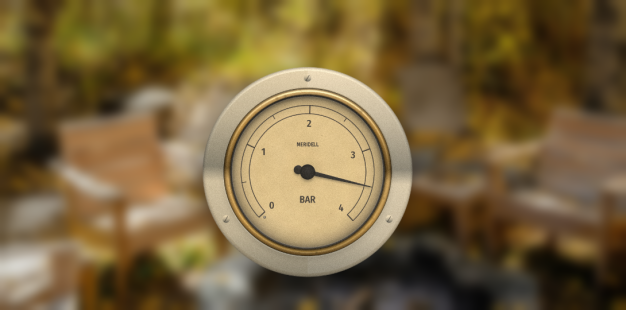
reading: value=3.5 unit=bar
